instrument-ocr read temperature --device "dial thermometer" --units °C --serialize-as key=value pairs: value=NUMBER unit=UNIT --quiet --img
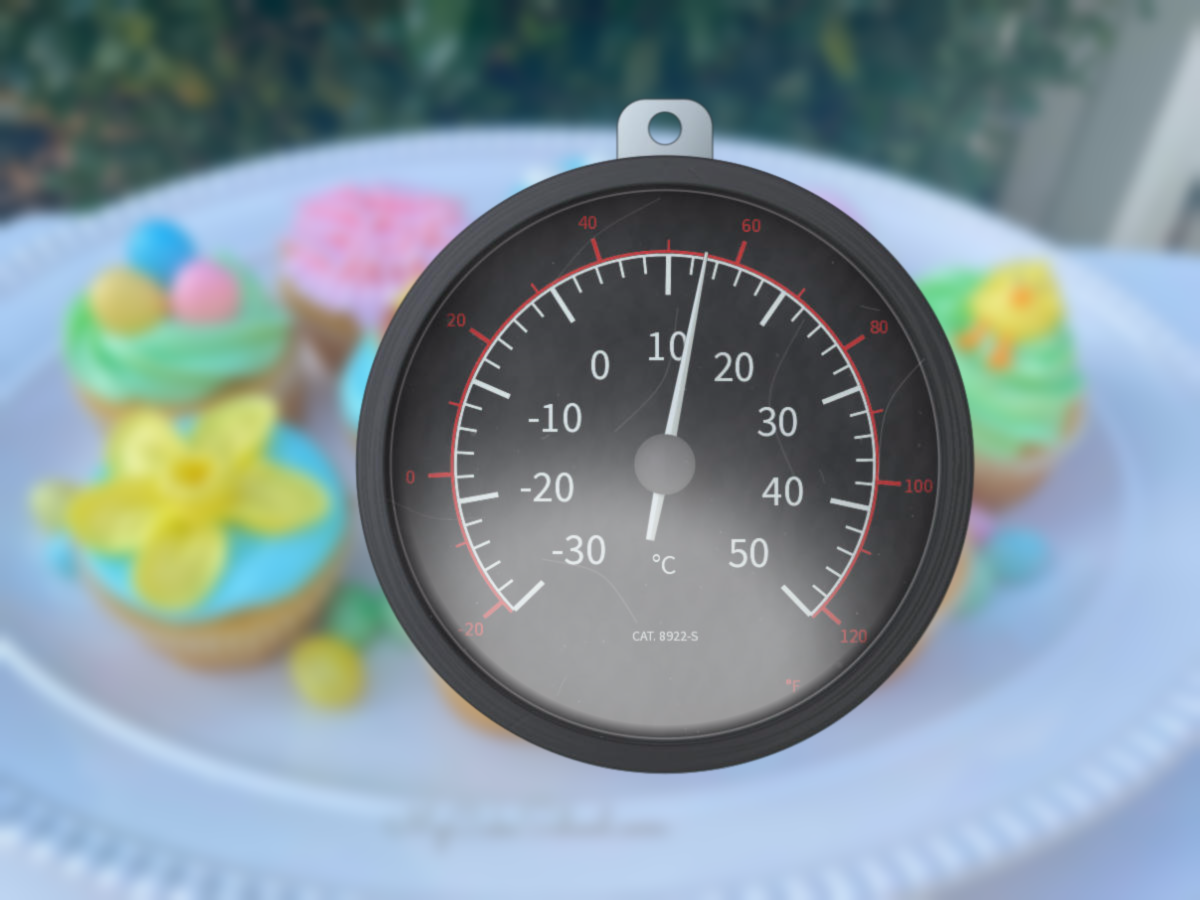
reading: value=13 unit=°C
